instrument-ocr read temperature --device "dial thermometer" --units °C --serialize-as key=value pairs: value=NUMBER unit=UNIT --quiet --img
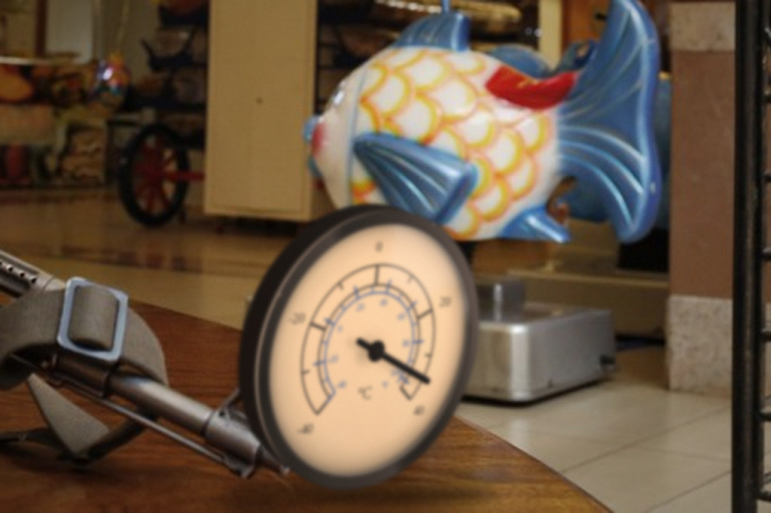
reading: value=35 unit=°C
